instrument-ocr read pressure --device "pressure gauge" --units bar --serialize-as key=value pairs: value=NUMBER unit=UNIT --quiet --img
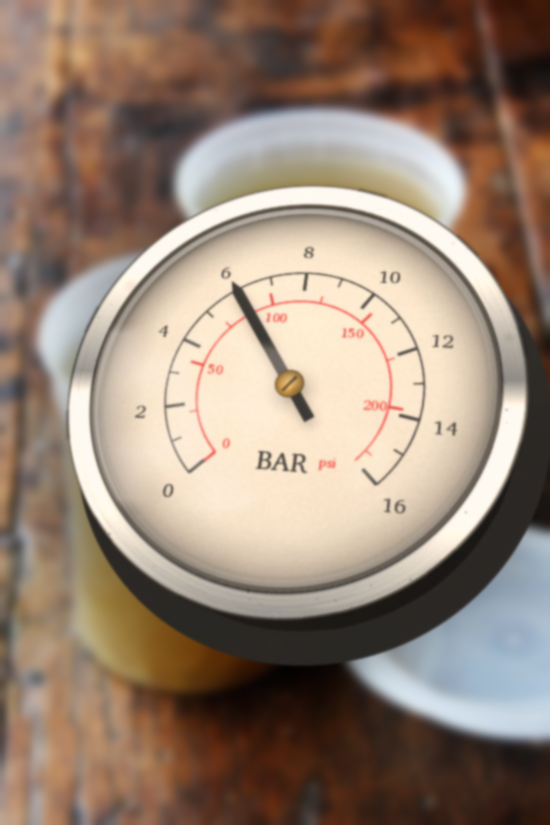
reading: value=6 unit=bar
